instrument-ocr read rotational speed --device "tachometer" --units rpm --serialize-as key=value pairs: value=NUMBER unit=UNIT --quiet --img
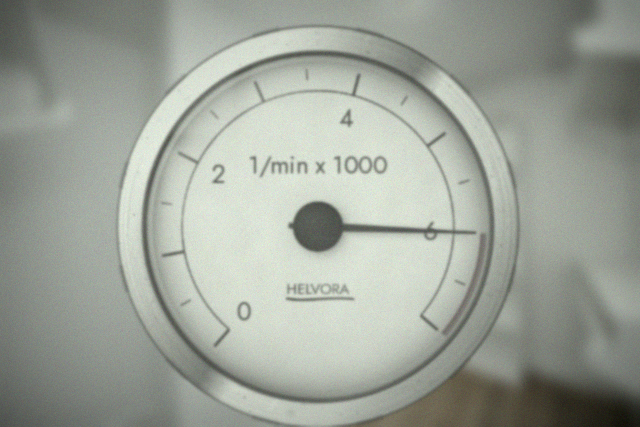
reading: value=6000 unit=rpm
